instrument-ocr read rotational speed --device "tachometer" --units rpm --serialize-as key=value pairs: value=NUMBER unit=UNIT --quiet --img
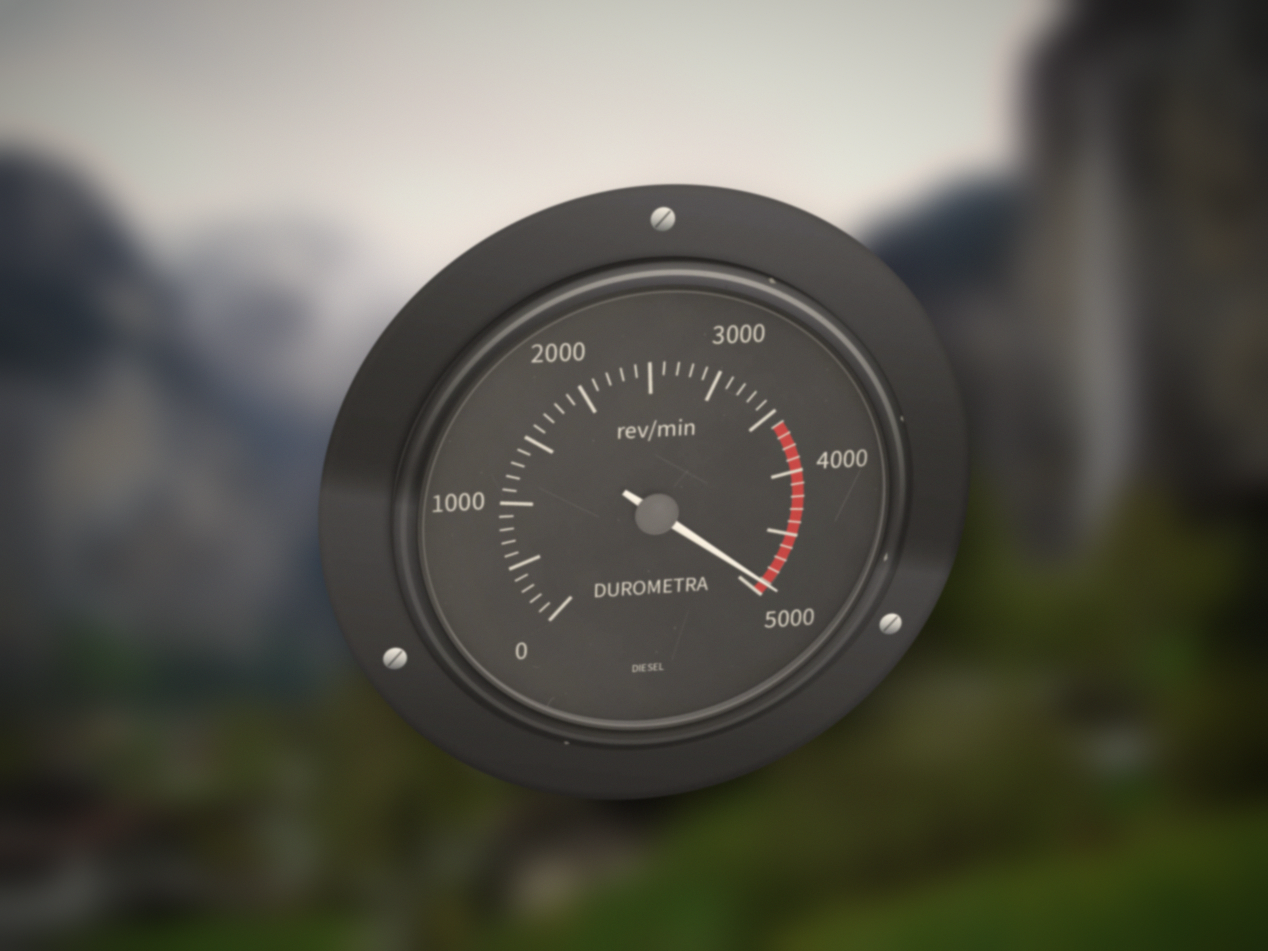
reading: value=4900 unit=rpm
